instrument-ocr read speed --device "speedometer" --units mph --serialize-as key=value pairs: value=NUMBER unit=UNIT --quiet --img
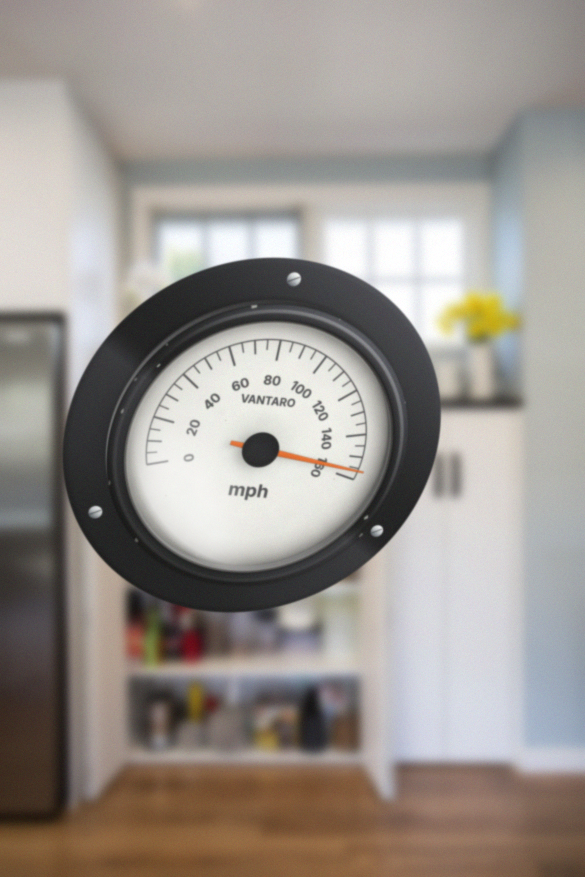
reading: value=155 unit=mph
